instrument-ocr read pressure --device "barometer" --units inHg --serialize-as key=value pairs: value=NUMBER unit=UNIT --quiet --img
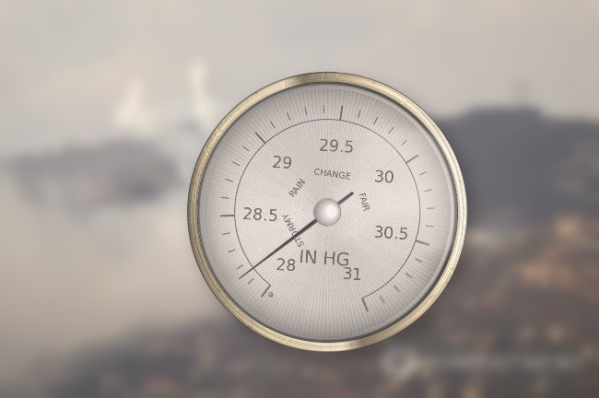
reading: value=28.15 unit=inHg
